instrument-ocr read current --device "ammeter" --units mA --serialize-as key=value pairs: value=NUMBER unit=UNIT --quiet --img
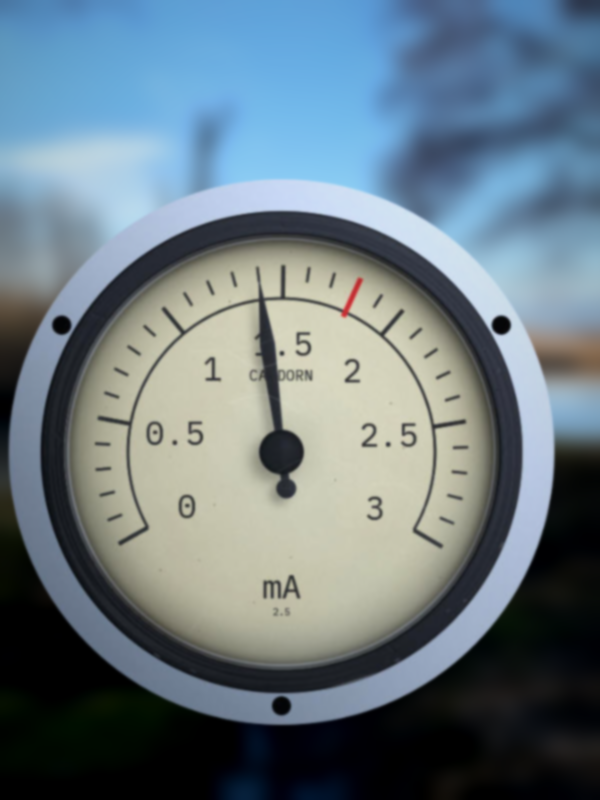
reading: value=1.4 unit=mA
